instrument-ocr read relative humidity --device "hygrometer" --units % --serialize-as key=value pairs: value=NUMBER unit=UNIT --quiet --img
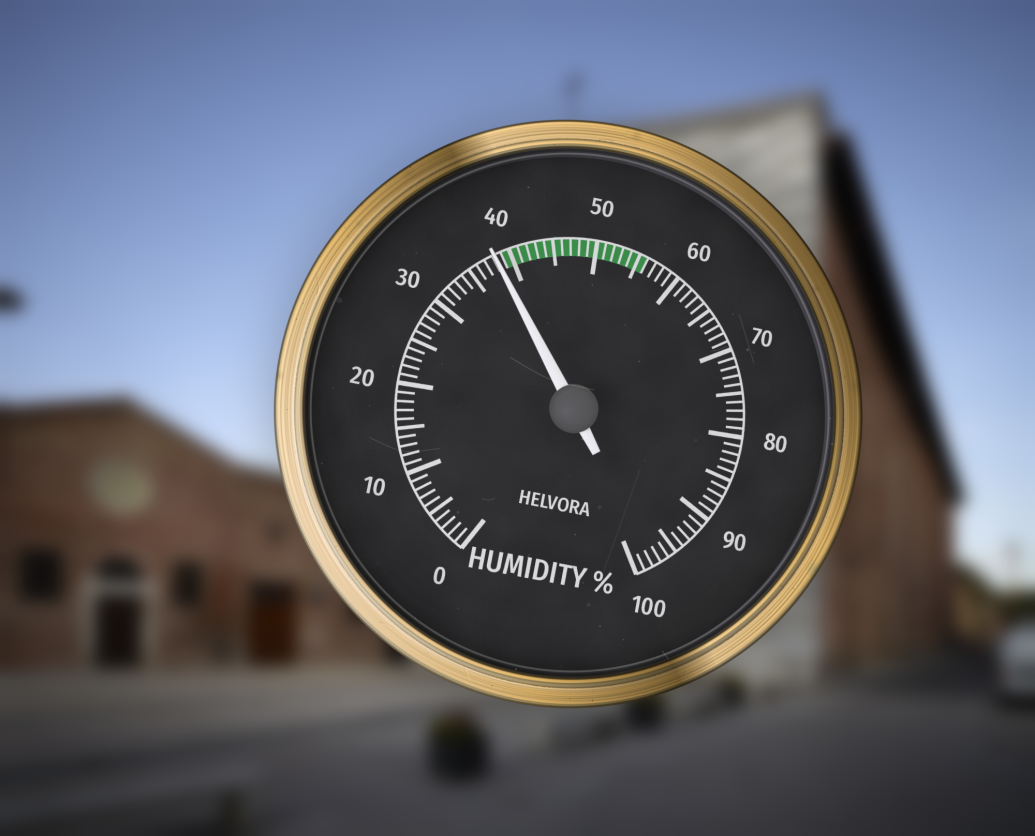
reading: value=38 unit=%
